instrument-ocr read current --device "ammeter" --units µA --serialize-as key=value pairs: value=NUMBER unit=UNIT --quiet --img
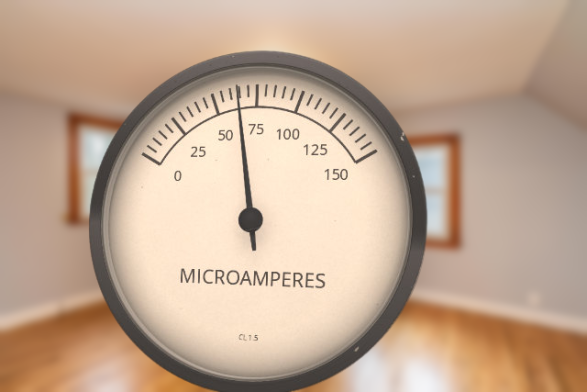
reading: value=65 unit=µA
